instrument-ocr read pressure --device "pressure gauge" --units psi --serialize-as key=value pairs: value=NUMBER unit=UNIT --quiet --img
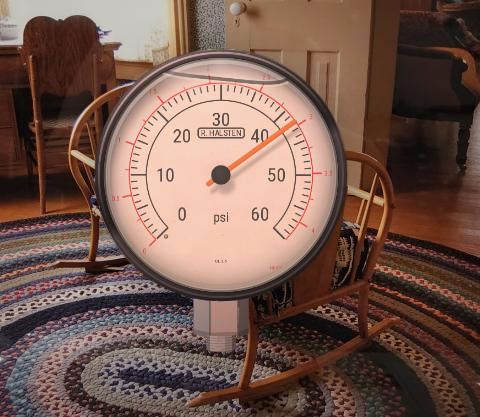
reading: value=42 unit=psi
